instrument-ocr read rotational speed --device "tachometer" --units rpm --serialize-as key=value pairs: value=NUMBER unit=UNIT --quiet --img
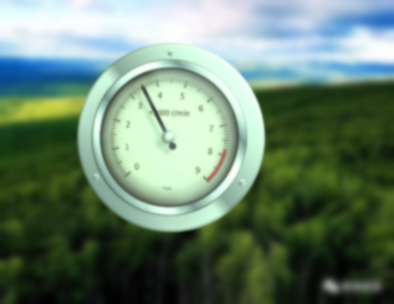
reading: value=3500 unit=rpm
